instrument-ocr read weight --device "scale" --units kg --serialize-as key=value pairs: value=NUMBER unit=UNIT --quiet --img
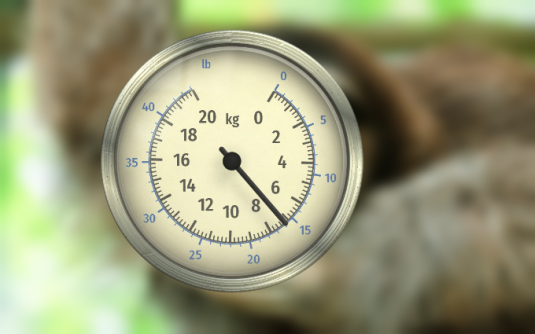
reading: value=7.2 unit=kg
